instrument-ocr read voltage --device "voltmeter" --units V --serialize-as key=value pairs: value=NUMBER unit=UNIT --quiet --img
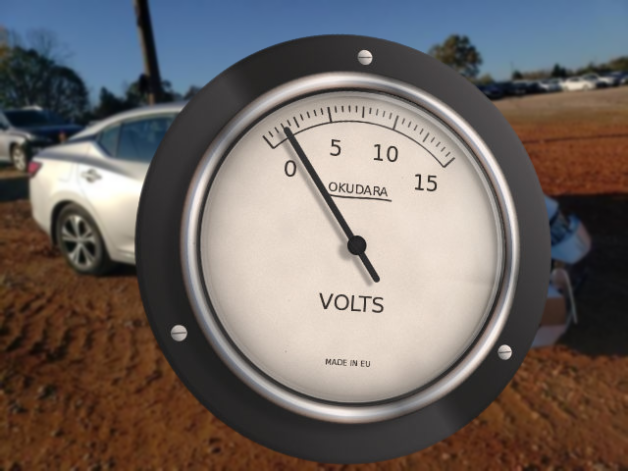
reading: value=1.5 unit=V
